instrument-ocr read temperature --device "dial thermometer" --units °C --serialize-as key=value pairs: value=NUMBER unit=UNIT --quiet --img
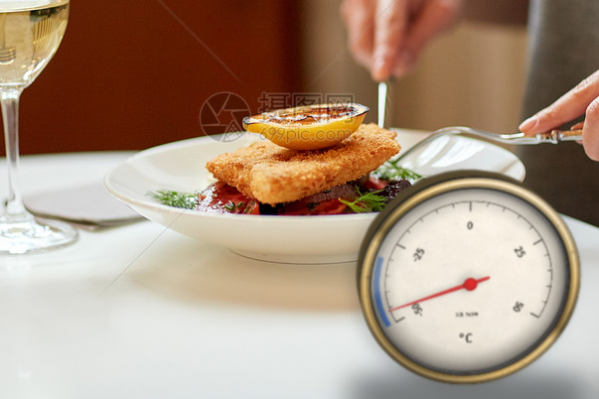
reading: value=-45 unit=°C
